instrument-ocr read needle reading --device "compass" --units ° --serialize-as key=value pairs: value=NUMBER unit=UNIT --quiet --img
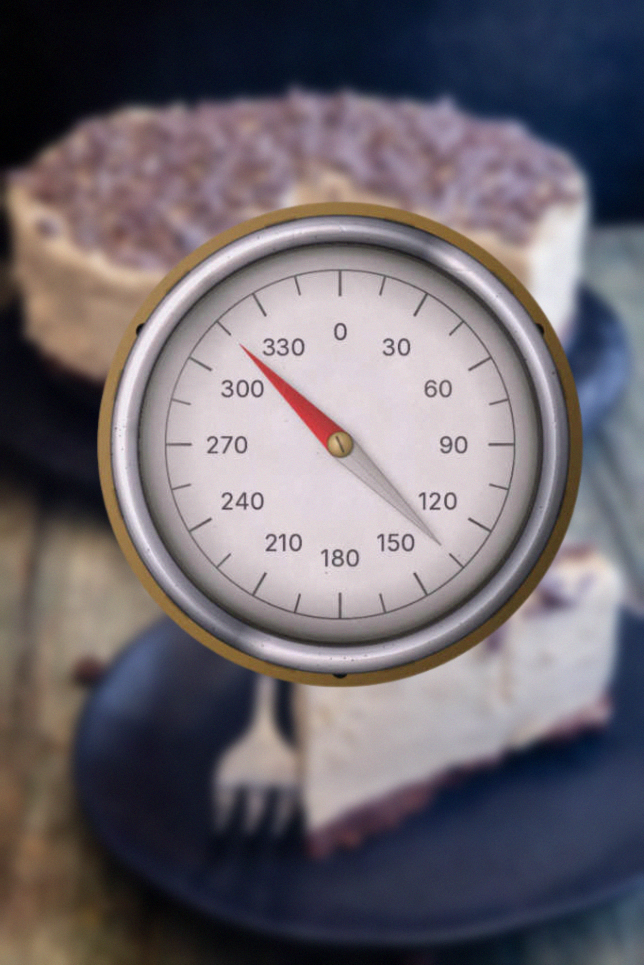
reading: value=315 unit=°
